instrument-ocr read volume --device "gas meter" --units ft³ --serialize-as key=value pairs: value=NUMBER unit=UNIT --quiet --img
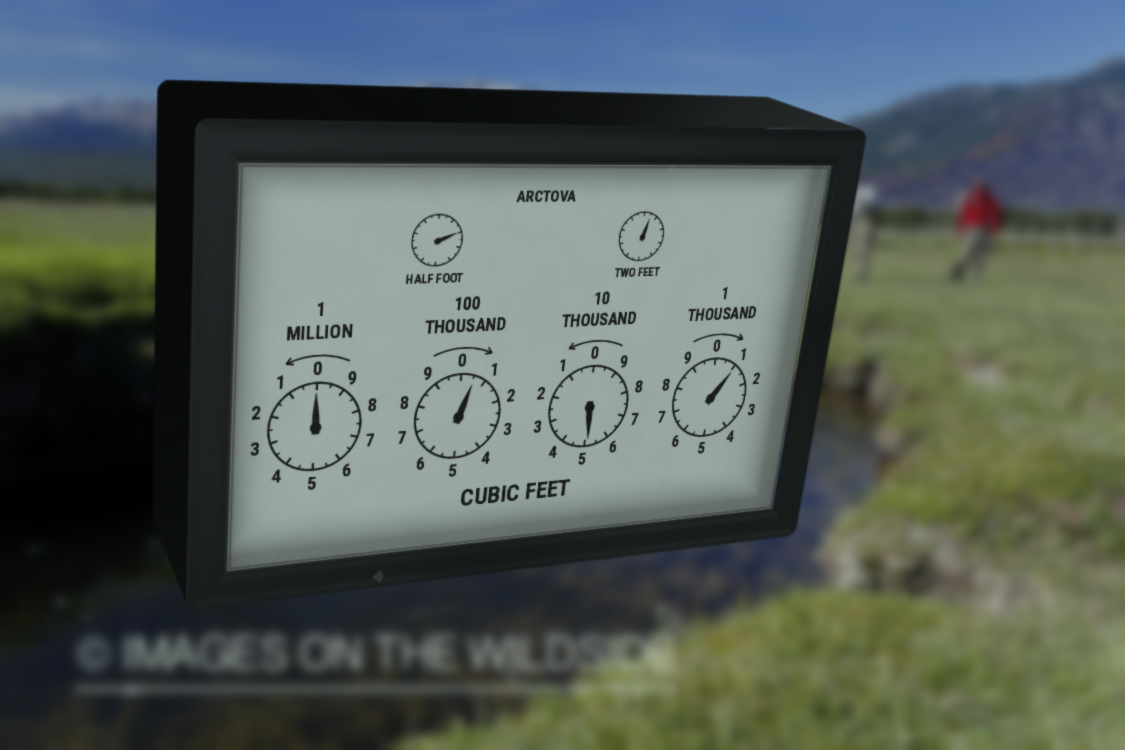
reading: value=5100 unit=ft³
